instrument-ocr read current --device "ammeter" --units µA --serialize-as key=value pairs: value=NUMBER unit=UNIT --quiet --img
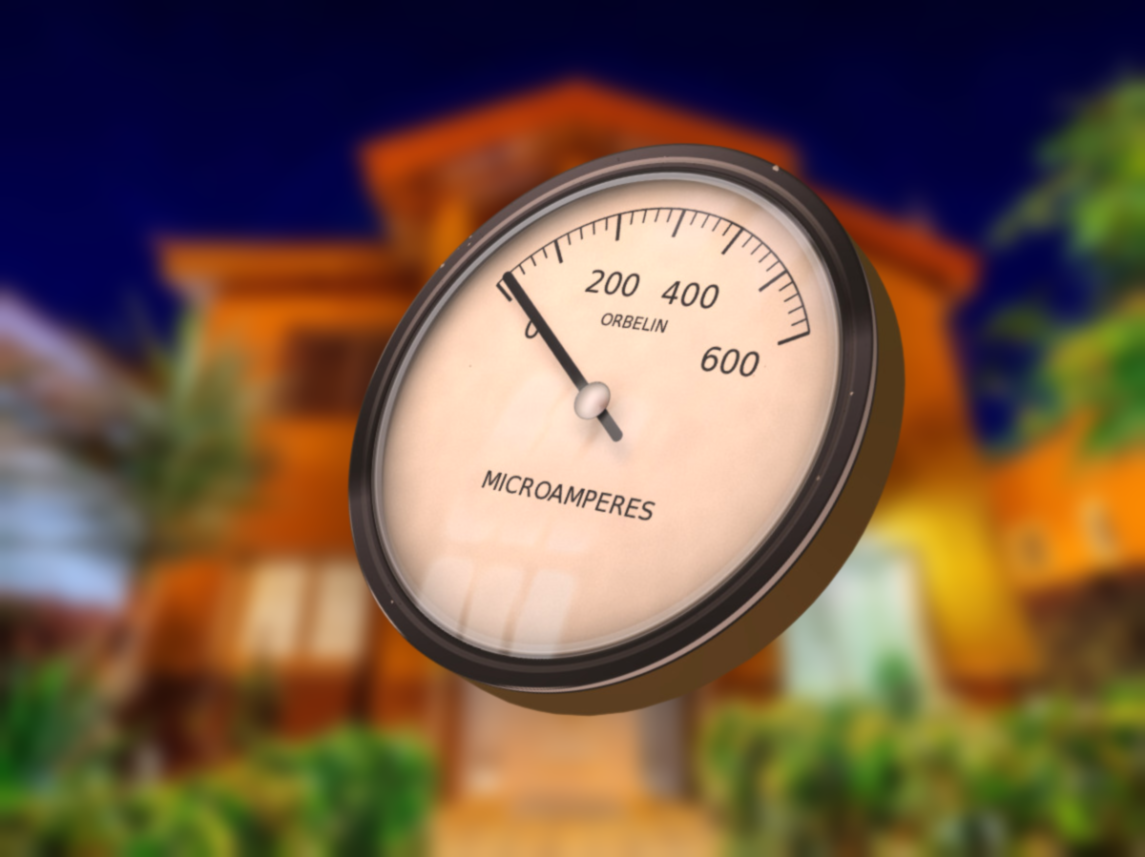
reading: value=20 unit=µA
